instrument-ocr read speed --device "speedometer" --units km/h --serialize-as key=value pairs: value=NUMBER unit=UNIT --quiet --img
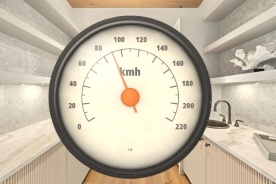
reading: value=90 unit=km/h
